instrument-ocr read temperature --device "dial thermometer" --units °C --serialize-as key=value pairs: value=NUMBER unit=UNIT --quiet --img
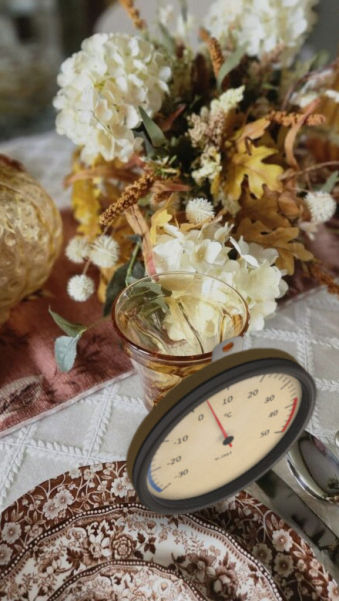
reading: value=4 unit=°C
